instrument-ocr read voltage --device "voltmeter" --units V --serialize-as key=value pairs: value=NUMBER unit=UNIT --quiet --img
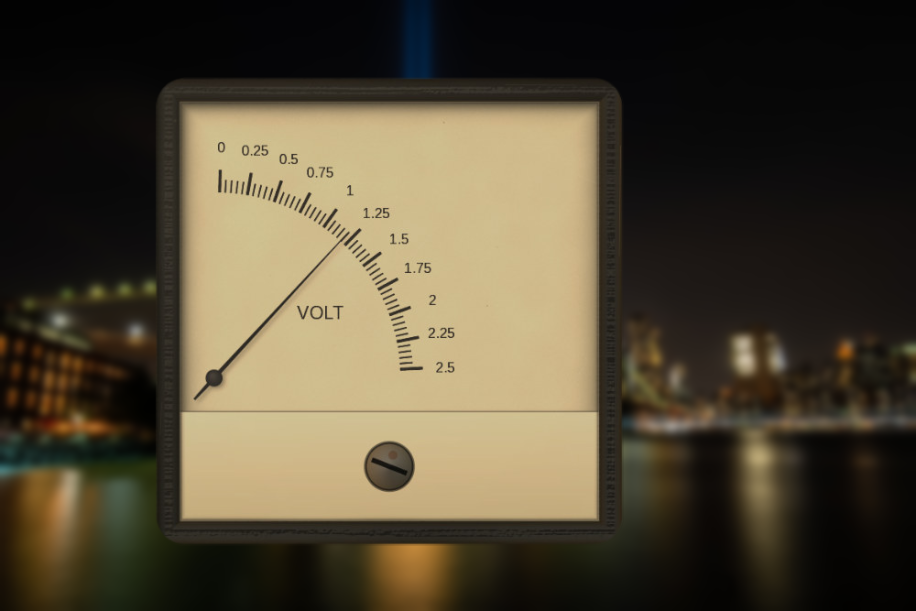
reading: value=1.2 unit=V
